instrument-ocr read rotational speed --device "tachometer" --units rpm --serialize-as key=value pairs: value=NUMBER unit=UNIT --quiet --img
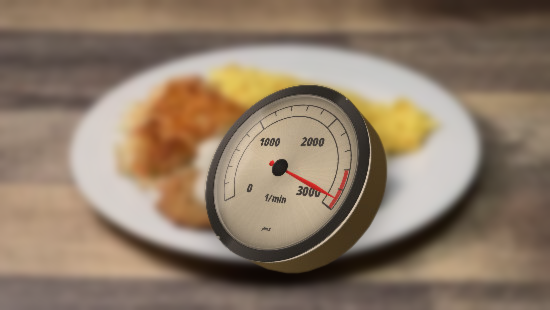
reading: value=2900 unit=rpm
